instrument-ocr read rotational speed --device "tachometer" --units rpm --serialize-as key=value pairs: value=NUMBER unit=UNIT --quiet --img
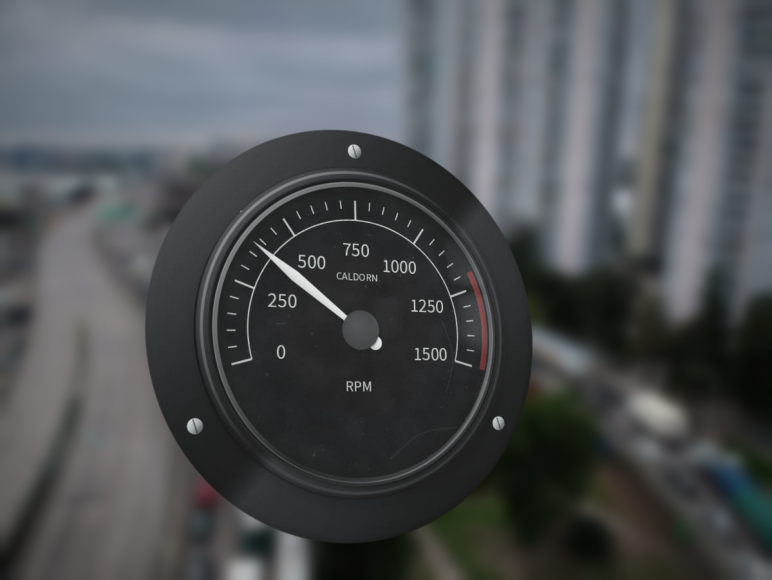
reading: value=375 unit=rpm
